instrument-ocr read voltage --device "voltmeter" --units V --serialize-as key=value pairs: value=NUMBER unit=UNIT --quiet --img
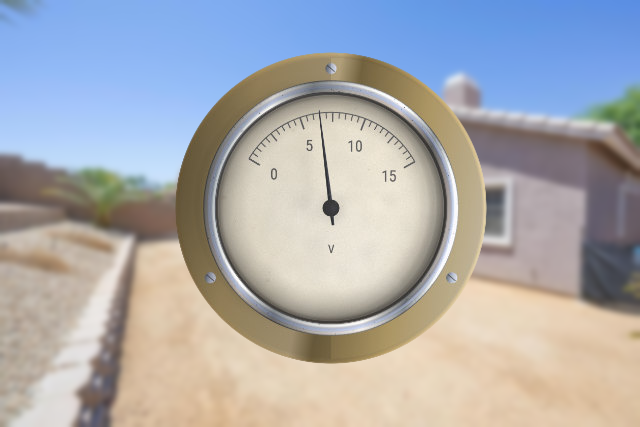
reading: value=6.5 unit=V
